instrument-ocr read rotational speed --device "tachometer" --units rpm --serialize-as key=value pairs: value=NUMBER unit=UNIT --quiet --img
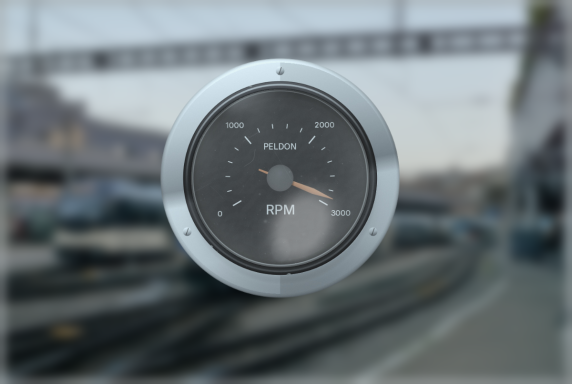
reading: value=2900 unit=rpm
